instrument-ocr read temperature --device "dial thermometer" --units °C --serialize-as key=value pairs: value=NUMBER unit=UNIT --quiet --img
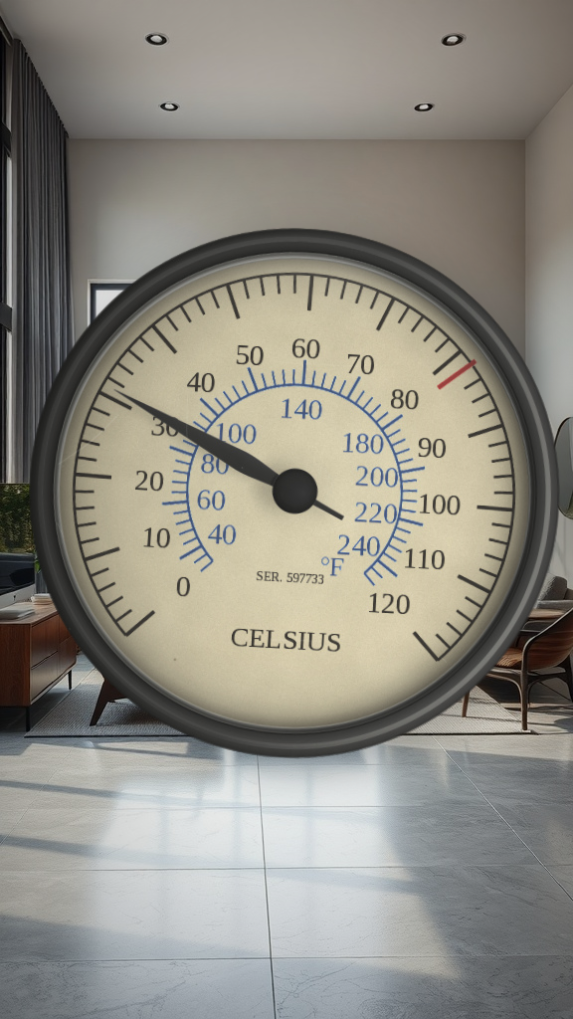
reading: value=31 unit=°C
